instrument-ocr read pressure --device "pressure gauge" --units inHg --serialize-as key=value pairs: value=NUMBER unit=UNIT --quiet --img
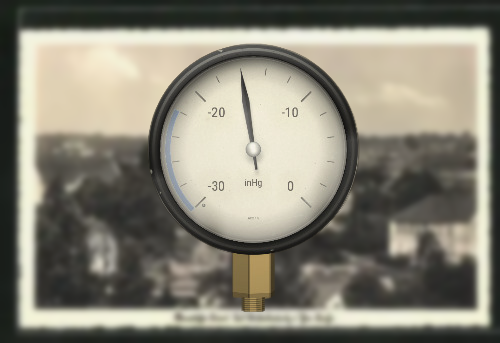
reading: value=-16 unit=inHg
